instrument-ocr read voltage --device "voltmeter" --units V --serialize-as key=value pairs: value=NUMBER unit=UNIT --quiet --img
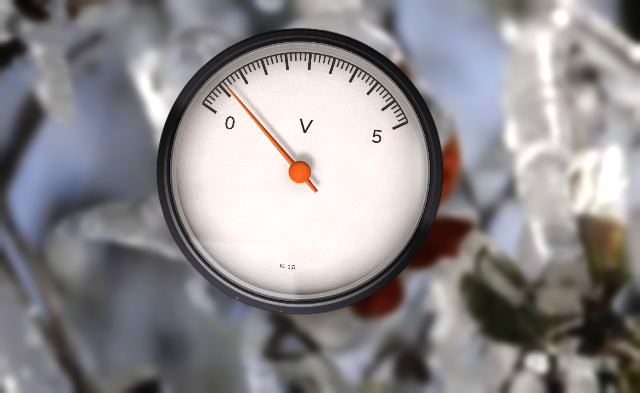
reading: value=0.6 unit=V
